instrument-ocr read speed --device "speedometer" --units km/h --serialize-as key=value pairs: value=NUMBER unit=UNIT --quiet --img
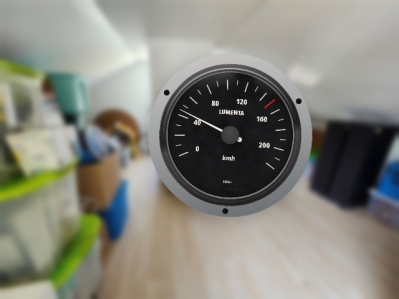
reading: value=45 unit=km/h
